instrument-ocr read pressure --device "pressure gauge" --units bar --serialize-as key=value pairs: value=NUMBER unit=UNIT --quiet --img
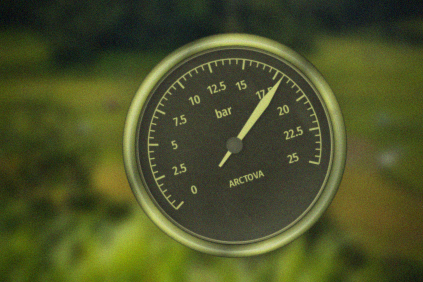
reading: value=18 unit=bar
